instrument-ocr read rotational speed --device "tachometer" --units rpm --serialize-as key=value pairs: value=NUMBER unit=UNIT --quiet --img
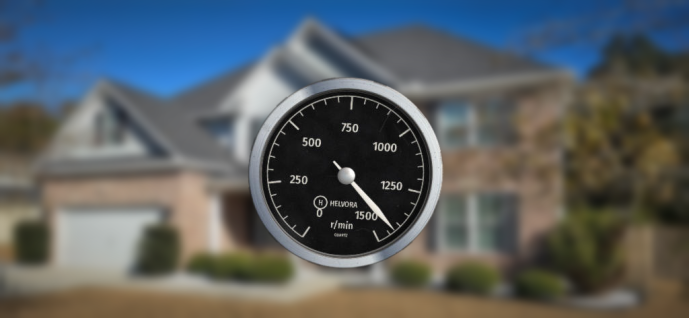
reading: value=1425 unit=rpm
